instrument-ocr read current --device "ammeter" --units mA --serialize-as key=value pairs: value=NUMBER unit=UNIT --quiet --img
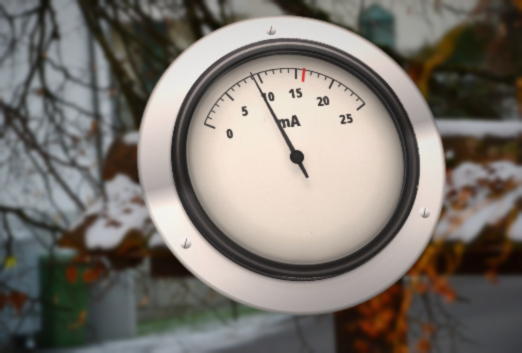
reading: value=9 unit=mA
